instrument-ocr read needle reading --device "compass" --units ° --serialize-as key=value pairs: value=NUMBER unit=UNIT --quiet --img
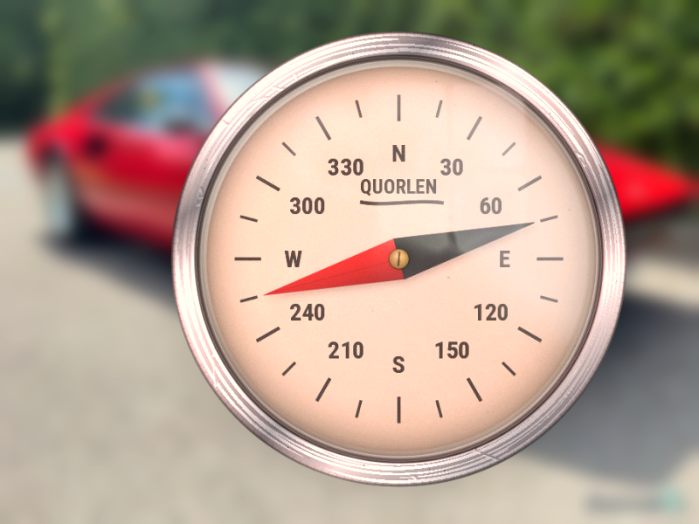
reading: value=255 unit=°
